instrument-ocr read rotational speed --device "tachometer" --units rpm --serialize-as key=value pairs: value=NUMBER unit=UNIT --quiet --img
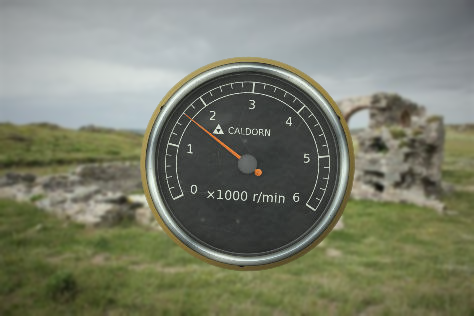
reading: value=1600 unit=rpm
